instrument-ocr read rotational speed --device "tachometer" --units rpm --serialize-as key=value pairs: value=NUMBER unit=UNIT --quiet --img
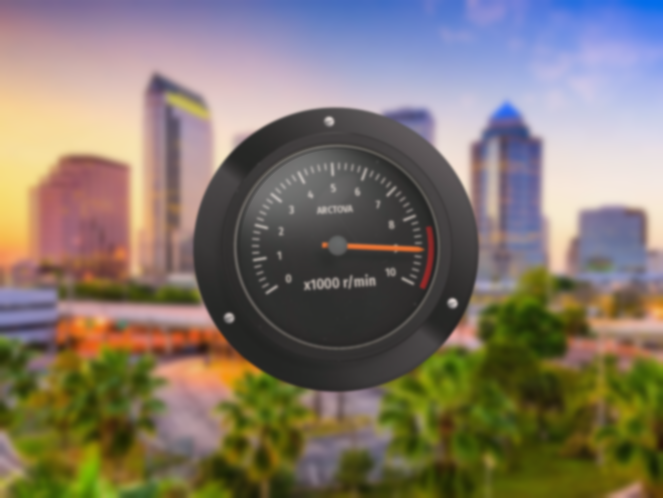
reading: value=9000 unit=rpm
